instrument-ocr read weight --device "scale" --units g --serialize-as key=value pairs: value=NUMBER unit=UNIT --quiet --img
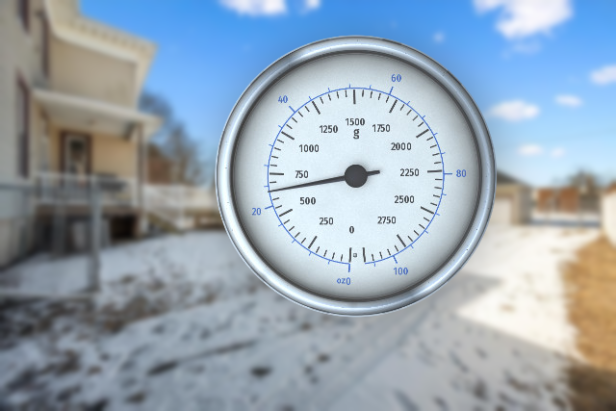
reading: value=650 unit=g
